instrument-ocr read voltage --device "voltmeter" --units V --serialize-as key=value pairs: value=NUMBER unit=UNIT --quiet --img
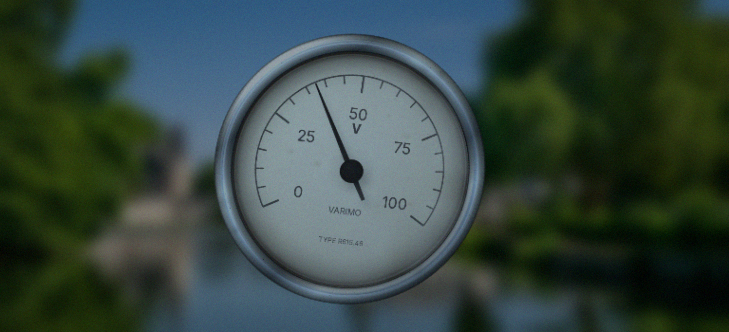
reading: value=37.5 unit=V
